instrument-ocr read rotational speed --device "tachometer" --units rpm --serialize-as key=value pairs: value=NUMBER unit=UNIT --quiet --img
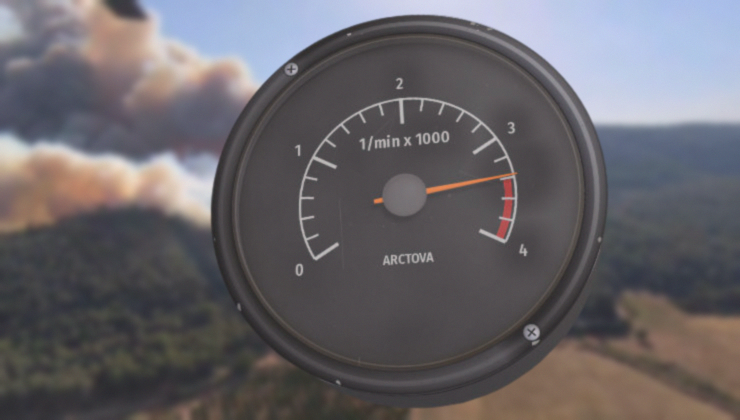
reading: value=3400 unit=rpm
